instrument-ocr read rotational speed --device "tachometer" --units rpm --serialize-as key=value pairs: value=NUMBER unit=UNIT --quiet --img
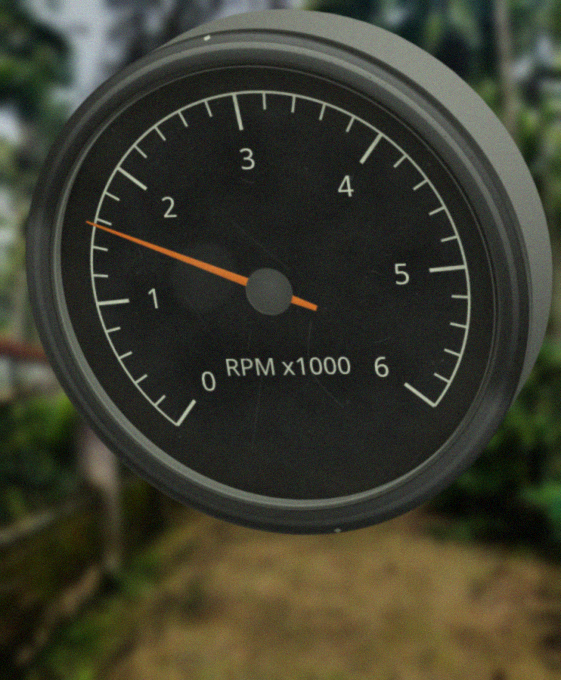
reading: value=1600 unit=rpm
